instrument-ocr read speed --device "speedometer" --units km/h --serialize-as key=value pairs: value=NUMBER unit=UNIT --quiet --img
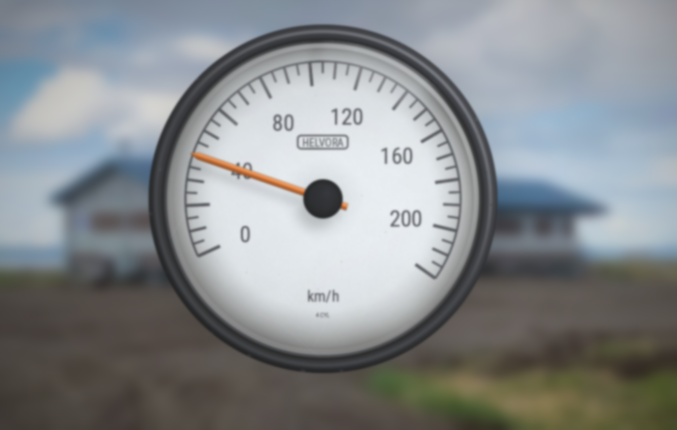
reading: value=40 unit=km/h
